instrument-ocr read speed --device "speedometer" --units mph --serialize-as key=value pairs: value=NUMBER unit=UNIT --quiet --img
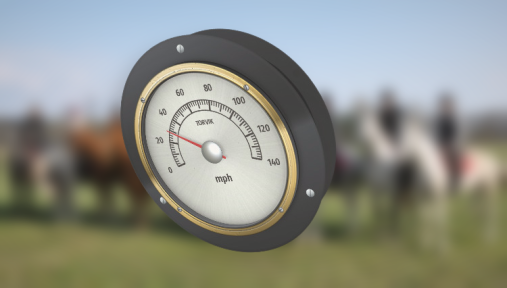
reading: value=30 unit=mph
